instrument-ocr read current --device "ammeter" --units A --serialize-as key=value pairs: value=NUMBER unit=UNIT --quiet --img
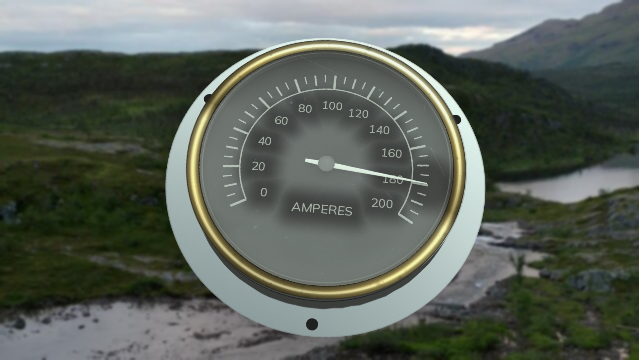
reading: value=180 unit=A
